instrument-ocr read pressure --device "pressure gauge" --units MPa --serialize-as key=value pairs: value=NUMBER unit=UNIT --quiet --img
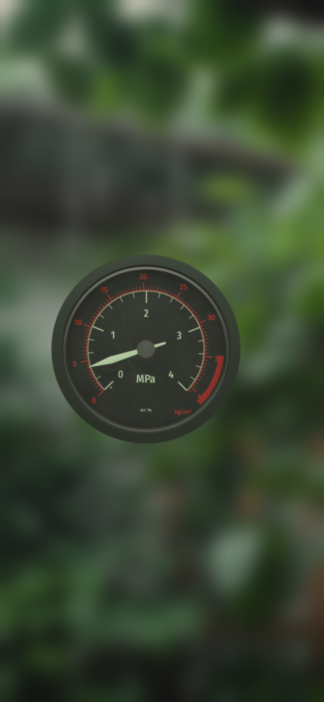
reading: value=0.4 unit=MPa
